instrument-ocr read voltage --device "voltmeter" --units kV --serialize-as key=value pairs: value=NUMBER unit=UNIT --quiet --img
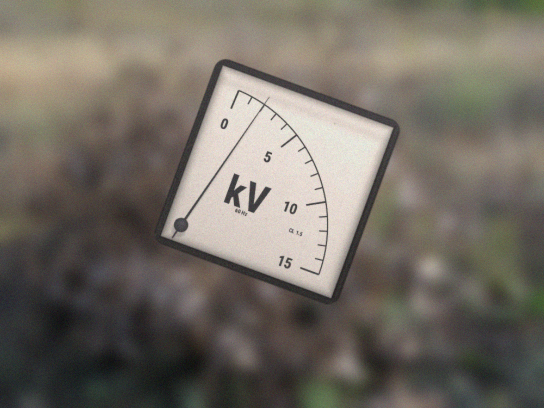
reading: value=2 unit=kV
